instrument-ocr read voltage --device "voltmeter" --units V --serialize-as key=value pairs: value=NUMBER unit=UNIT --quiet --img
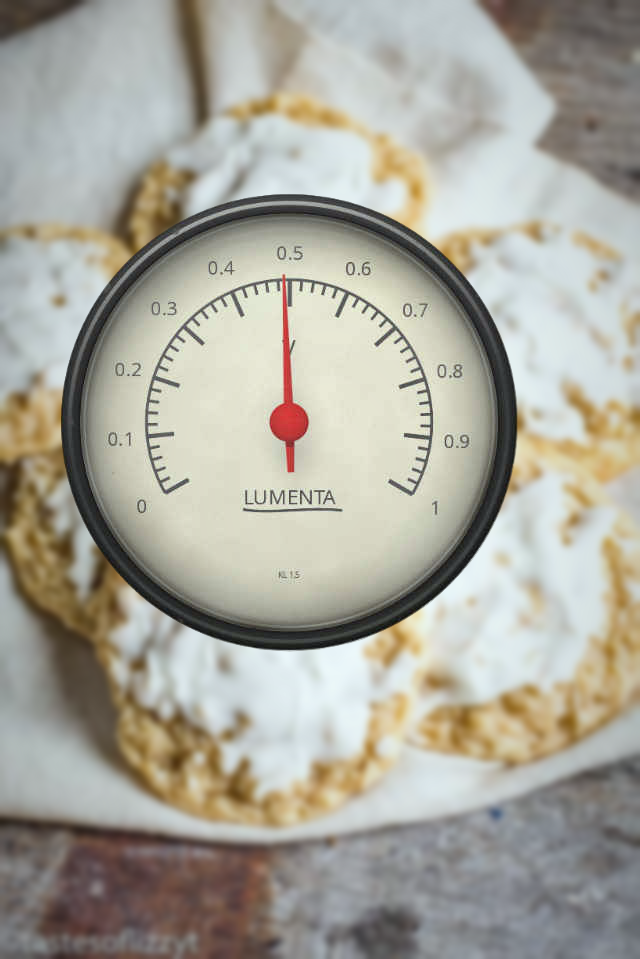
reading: value=0.49 unit=V
